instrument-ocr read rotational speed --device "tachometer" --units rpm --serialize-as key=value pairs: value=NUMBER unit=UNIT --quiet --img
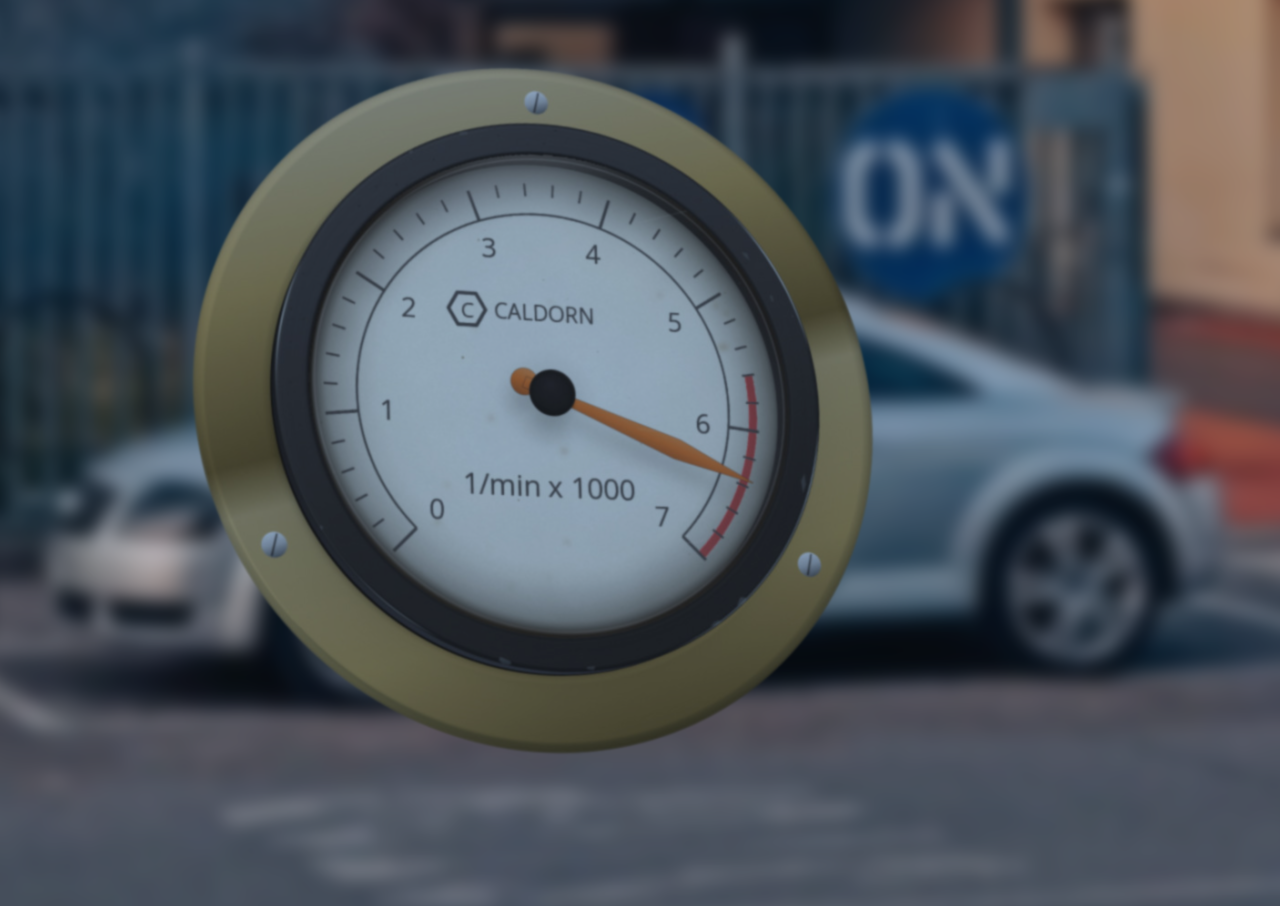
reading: value=6400 unit=rpm
